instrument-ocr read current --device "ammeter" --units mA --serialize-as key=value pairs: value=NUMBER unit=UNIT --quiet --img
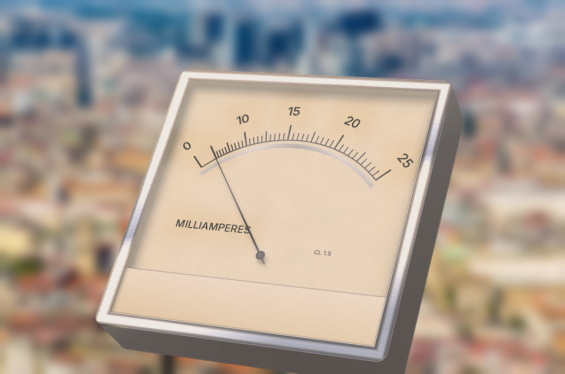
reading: value=5 unit=mA
